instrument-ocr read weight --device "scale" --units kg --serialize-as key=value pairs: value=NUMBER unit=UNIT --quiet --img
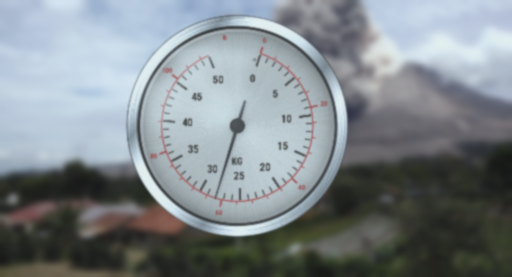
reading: value=28 unit=kg
